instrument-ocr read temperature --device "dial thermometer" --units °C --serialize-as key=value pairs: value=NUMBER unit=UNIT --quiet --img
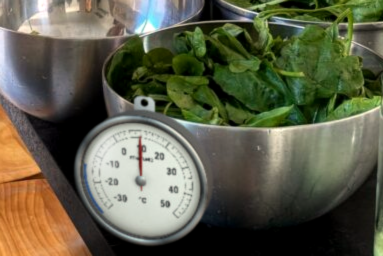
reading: value=10 unit=°C
